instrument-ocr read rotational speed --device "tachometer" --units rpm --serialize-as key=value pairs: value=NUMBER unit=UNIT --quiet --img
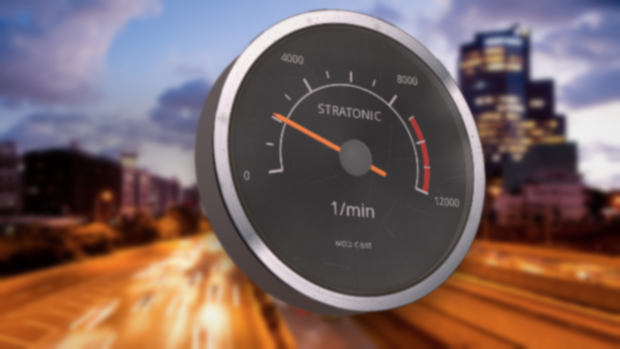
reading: value=2000 unit=rpm
